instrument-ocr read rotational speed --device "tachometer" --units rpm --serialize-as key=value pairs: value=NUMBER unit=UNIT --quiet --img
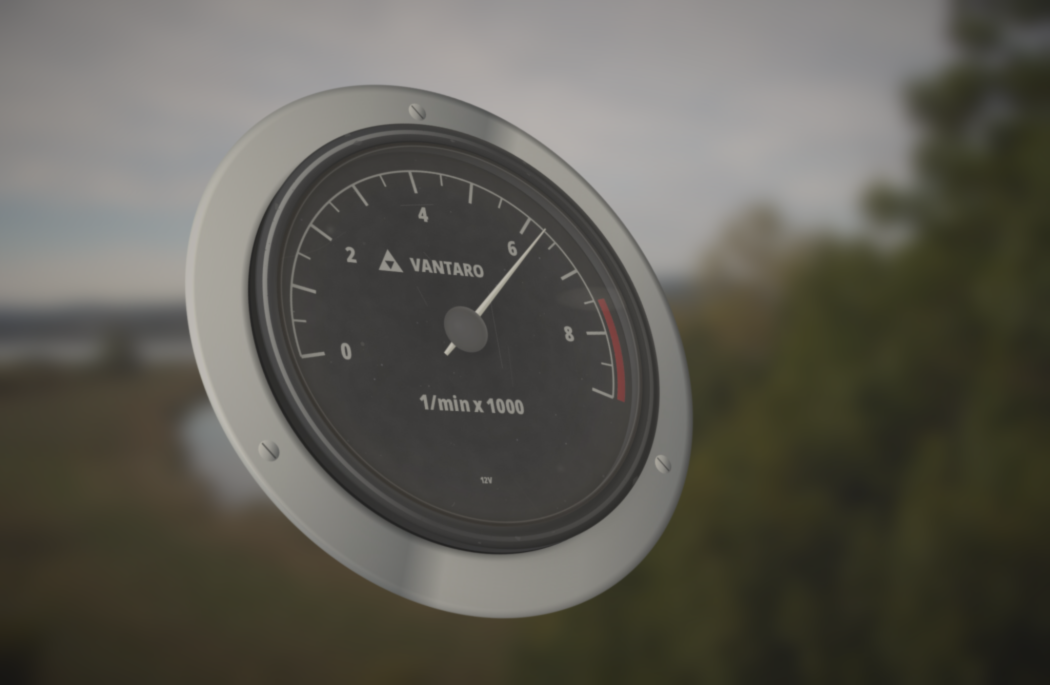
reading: value=6250 unit=rpm
